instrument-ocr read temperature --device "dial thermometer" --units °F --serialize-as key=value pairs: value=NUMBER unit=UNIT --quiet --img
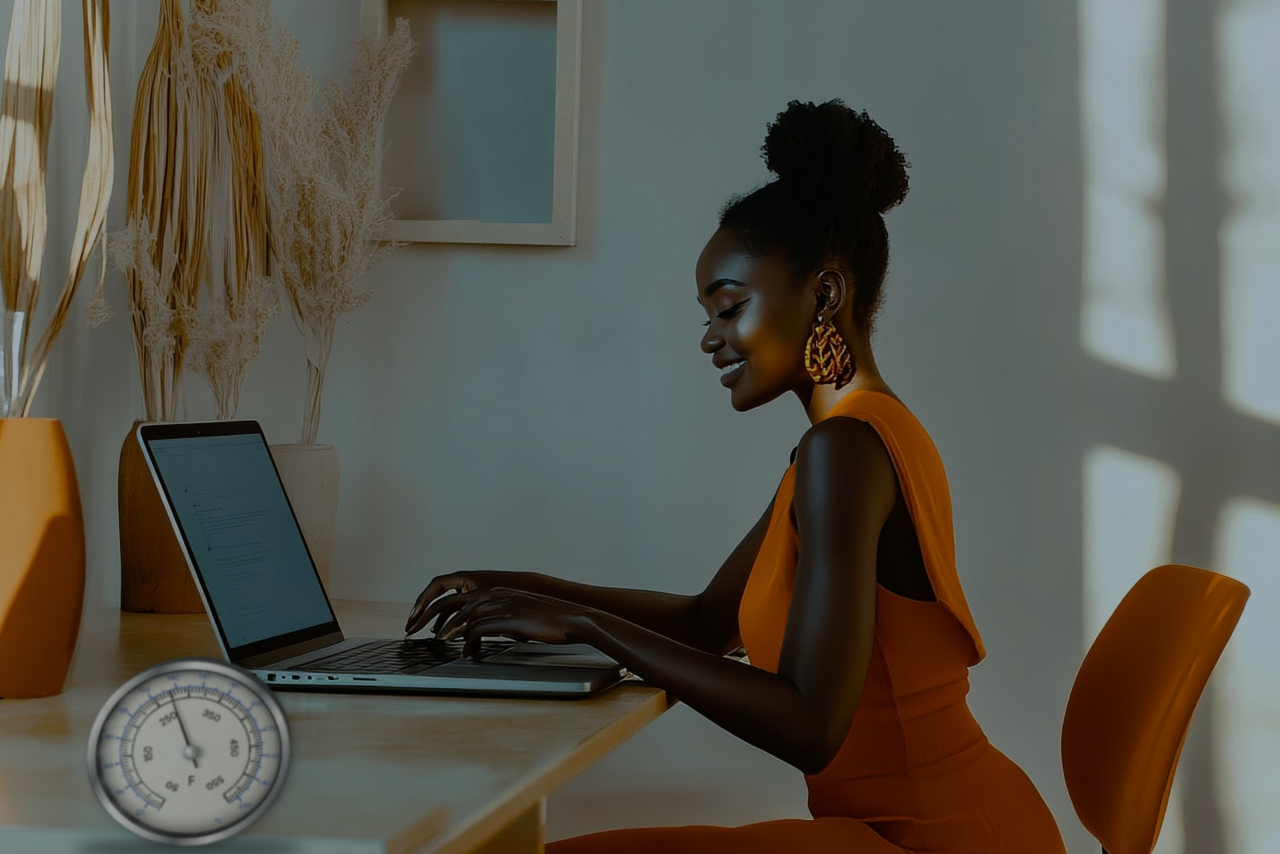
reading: value=275 unit=°F
